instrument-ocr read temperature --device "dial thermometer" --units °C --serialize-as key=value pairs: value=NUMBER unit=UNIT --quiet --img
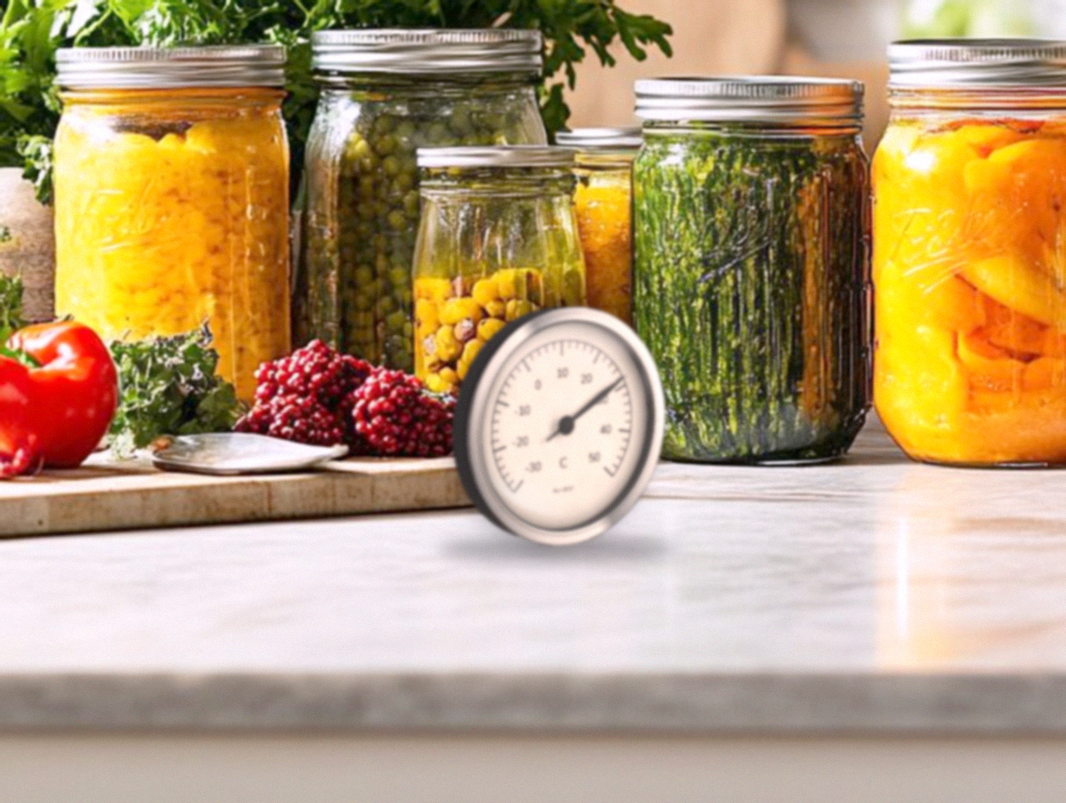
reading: value=28 unit=°C
